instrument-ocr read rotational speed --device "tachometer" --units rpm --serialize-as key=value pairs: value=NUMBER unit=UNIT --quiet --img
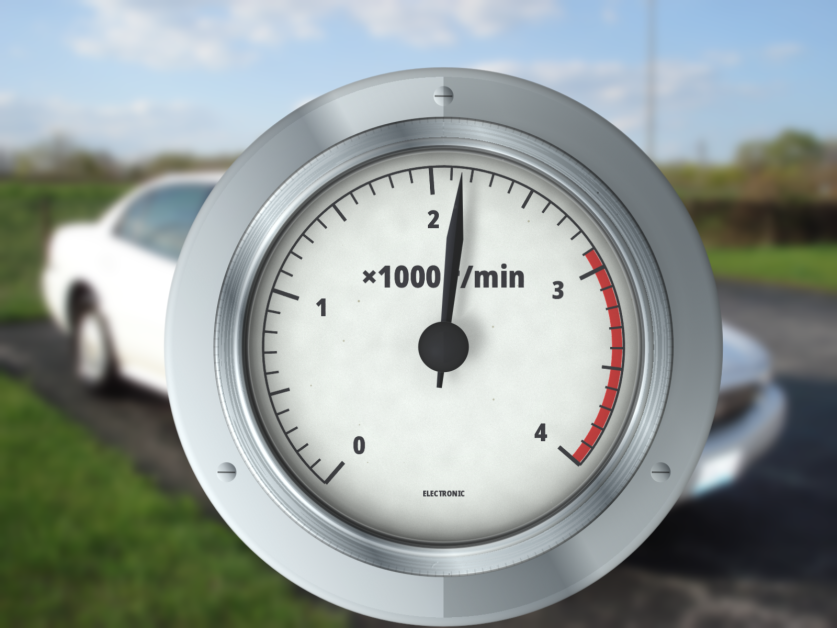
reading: value=2150 unit=rpm
